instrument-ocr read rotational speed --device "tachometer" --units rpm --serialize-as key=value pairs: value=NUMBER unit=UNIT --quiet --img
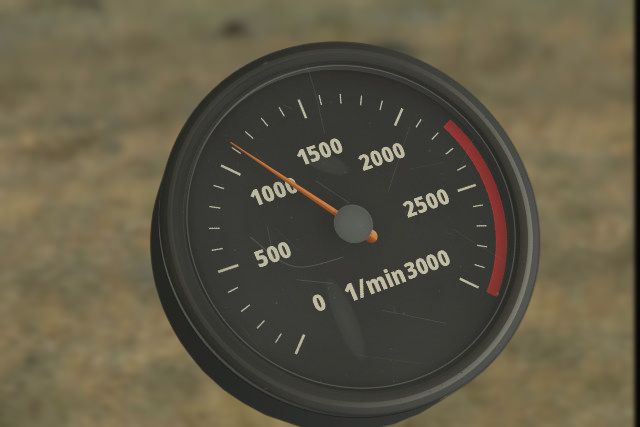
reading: value=1100 unit=rpm
